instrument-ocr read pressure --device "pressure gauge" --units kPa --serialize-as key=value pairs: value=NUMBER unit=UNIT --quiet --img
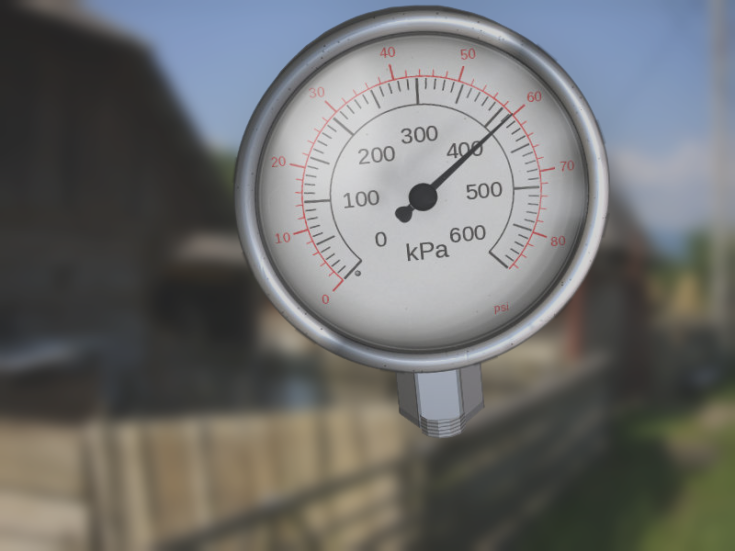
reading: value=410 unit=kPa
